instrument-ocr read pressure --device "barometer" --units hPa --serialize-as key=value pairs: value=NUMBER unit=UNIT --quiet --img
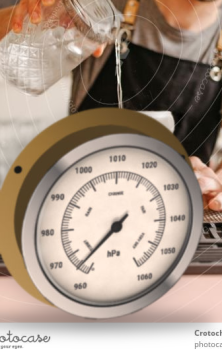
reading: value=965 unit=hPa
